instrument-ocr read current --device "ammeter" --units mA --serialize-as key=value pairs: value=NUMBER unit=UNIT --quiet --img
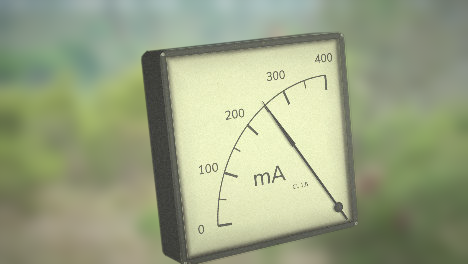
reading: value=250 unit=mA
